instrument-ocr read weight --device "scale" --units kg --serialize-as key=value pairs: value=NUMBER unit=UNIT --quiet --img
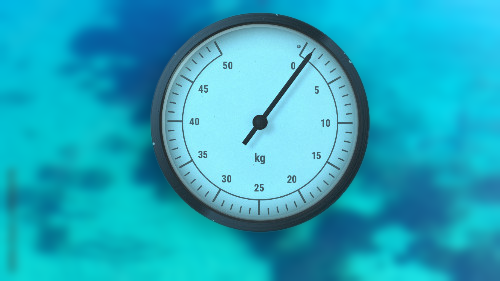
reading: value=1 unit=kg
